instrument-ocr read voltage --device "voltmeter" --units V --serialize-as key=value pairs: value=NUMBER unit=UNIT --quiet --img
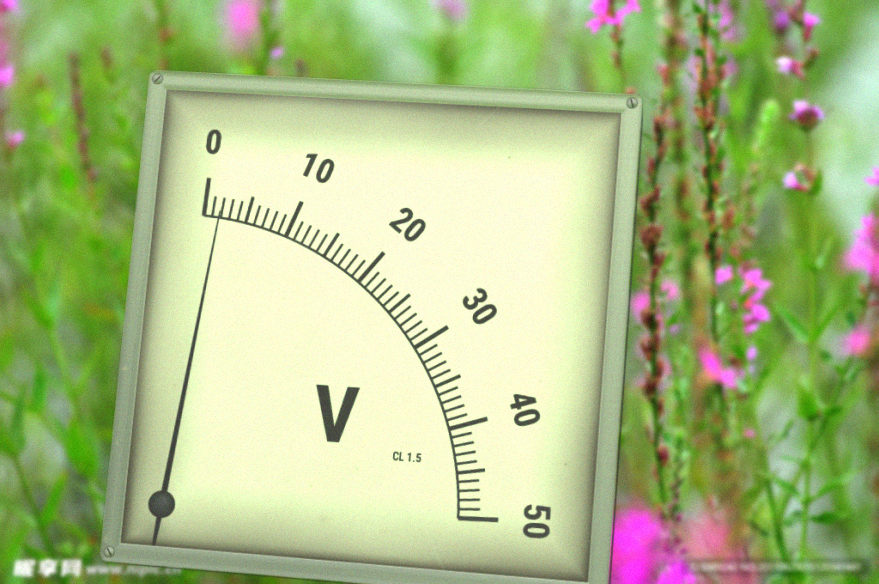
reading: value=2 unit=V
